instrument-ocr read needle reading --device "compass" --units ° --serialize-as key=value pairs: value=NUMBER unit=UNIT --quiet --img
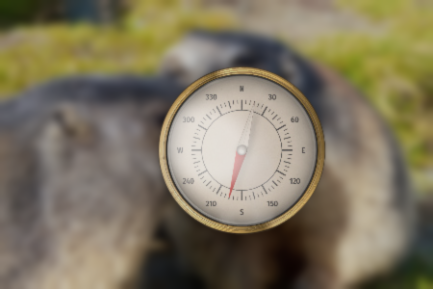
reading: value=195 unit=°
